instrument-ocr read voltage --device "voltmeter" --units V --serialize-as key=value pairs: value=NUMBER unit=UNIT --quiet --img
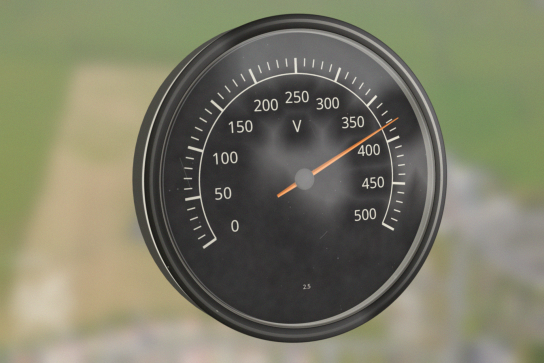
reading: value=380 unit=V
